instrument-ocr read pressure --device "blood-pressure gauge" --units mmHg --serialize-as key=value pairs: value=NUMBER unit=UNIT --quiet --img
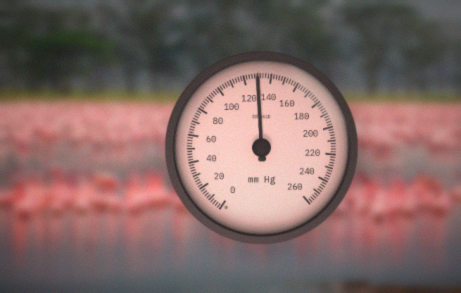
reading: value=130 unit=mmHg
